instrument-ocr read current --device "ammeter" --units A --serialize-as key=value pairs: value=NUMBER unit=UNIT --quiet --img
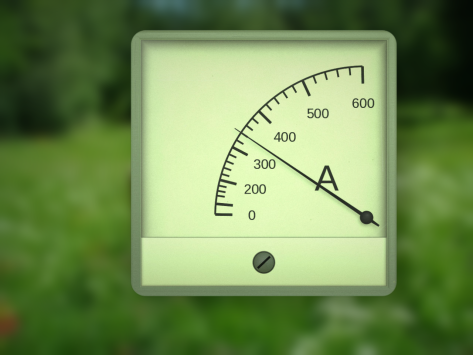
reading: value=340 unit=A
